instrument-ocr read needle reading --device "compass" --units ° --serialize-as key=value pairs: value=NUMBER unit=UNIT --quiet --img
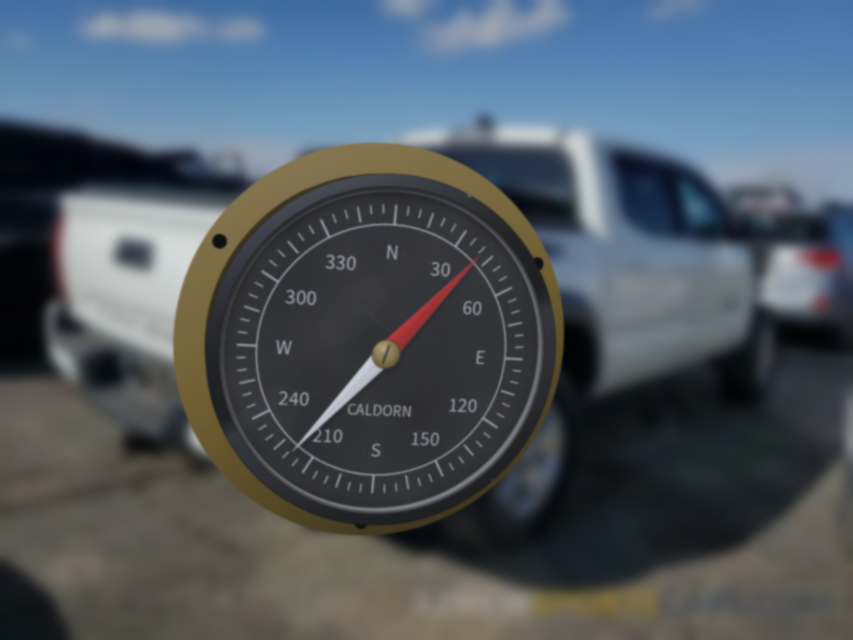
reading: value=40 unit=°
